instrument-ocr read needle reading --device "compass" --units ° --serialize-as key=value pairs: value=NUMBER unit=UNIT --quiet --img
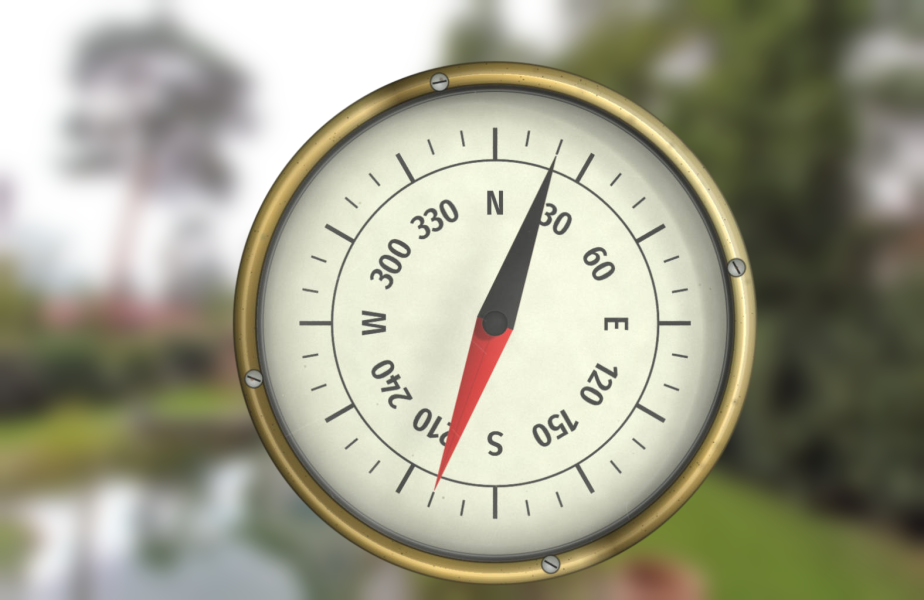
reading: value=200 unit=°
